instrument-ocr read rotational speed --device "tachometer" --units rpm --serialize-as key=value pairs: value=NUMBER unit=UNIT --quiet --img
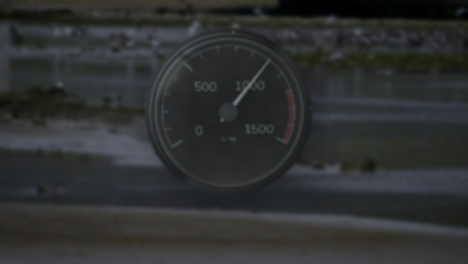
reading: value=1000 unit=rpm
